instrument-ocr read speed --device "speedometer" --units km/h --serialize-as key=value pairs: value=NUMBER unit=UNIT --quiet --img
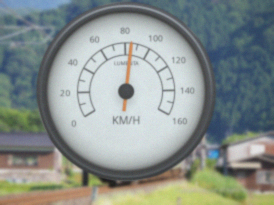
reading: value=85 unit=km/h
